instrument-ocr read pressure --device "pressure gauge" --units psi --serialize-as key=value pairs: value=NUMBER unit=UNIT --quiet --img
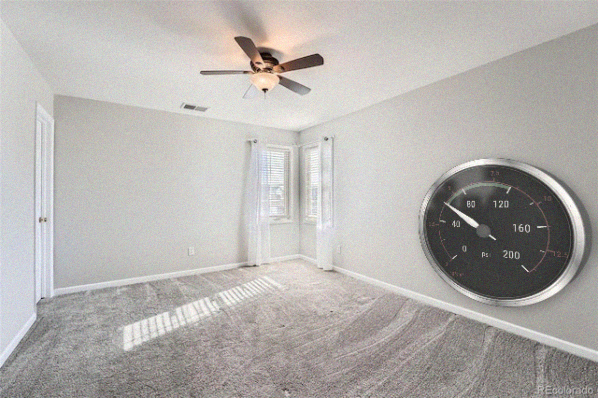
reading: value=60 unit=psi
